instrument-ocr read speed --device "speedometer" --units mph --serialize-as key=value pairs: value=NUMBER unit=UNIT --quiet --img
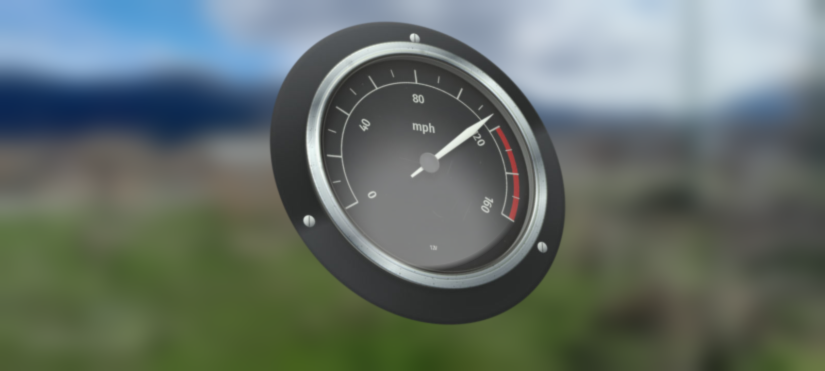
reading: value=115 unit=mph
